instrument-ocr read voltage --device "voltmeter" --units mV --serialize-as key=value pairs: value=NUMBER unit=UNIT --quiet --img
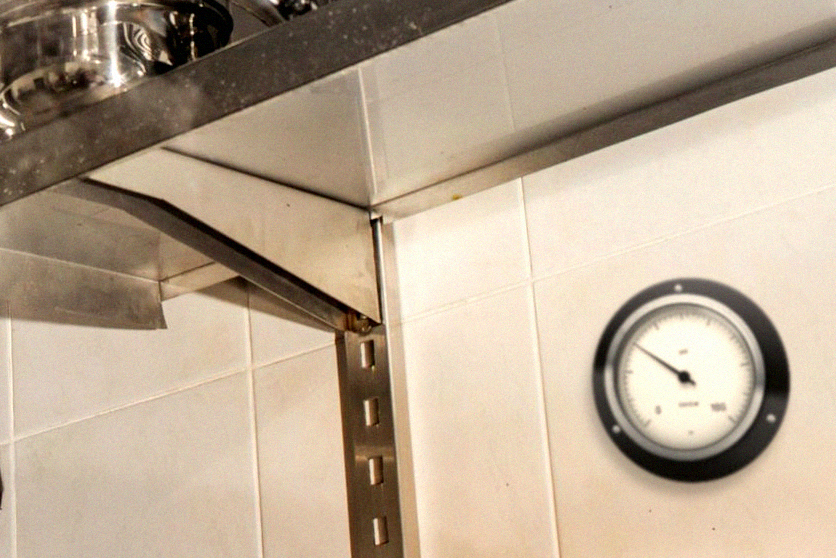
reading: value=30 unit=mV
